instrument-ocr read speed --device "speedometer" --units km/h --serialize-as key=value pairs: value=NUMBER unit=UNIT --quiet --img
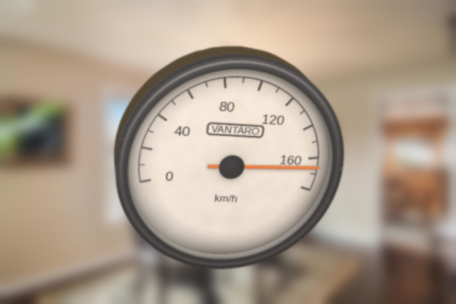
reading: value=165 unit=km/h
